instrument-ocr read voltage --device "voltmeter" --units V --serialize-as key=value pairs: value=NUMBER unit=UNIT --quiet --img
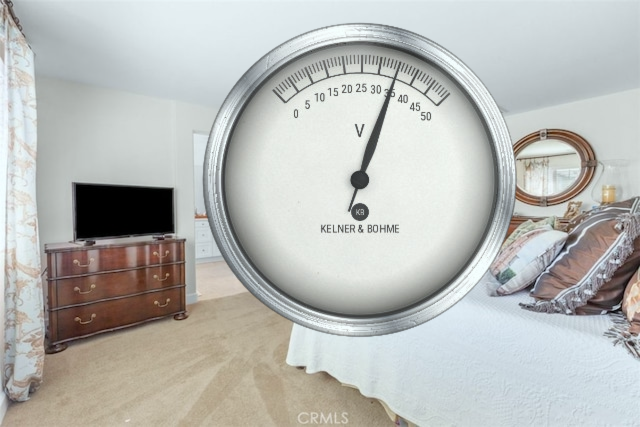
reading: value=35 unit=V
